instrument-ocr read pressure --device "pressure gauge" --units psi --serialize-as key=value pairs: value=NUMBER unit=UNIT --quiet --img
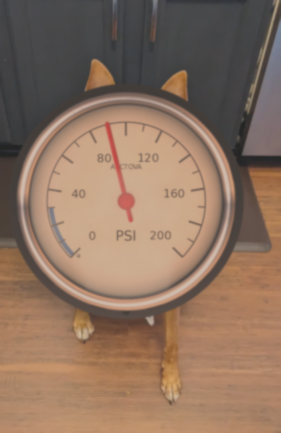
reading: value=90 unit=psi
